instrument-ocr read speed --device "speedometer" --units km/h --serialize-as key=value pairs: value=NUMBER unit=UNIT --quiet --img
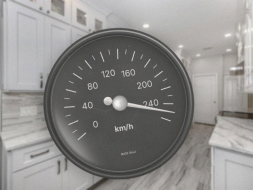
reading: value=250 unit=km/h
